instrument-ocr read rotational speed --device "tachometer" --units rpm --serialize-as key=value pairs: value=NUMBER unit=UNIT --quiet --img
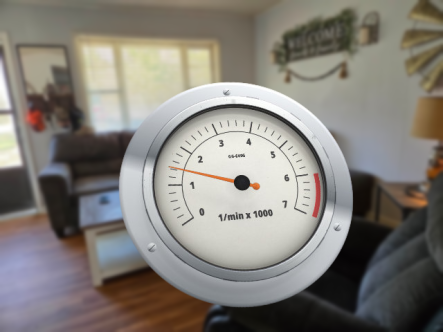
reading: value=1400 unit=rpm
